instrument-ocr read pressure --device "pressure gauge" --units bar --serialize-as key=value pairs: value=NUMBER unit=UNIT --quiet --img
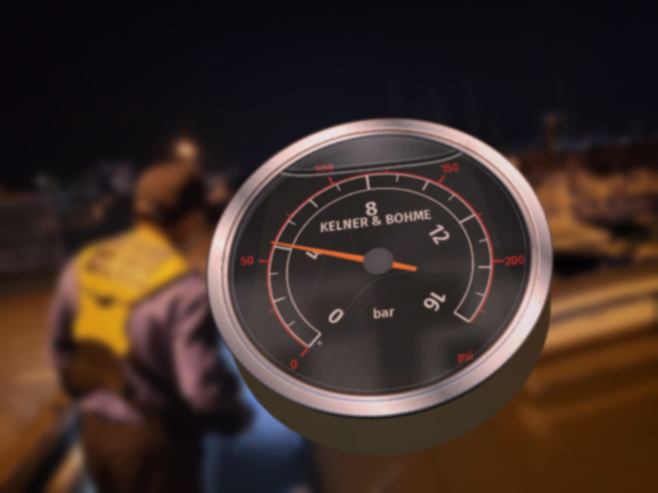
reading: value=4 unit=bar
